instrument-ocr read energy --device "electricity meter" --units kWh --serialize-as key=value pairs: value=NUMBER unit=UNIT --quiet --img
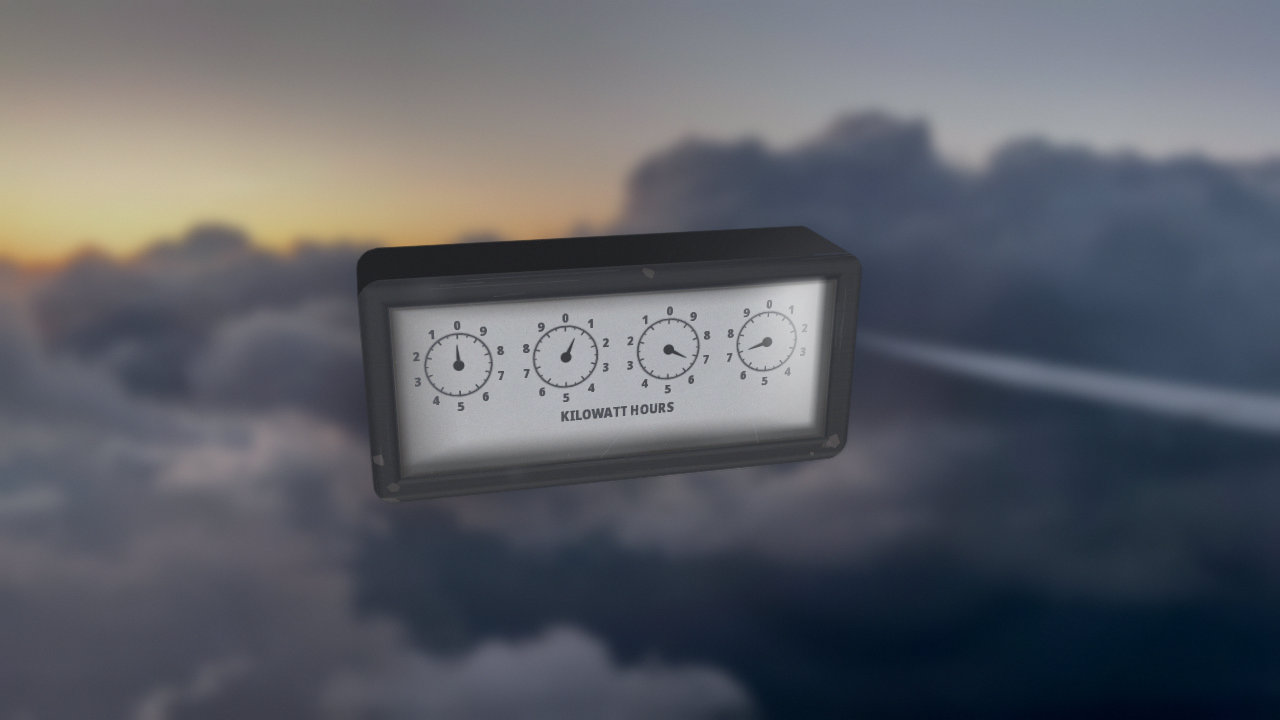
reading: value=67 unit=kWh
